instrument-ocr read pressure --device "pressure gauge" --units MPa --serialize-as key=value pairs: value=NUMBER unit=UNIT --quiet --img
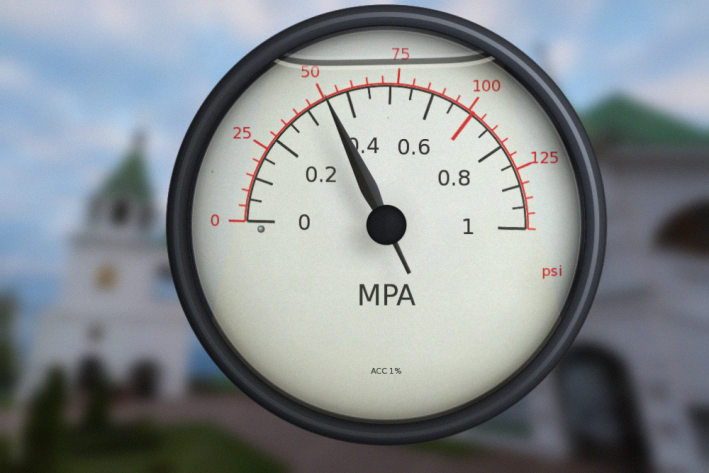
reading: value=0.35 unit=MPa
